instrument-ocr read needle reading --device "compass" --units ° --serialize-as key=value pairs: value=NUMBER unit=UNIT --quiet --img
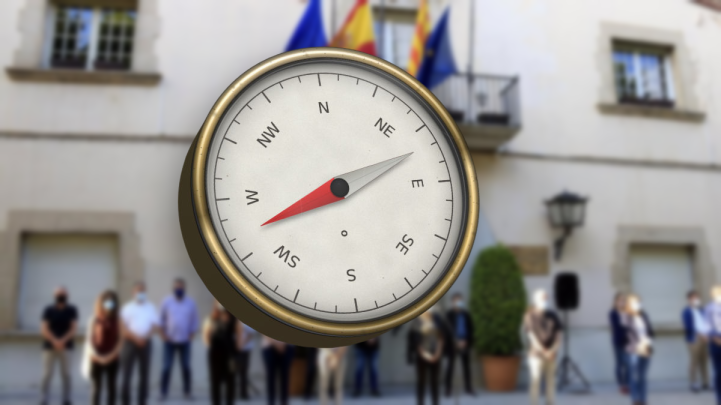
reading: value=250 unit=°
